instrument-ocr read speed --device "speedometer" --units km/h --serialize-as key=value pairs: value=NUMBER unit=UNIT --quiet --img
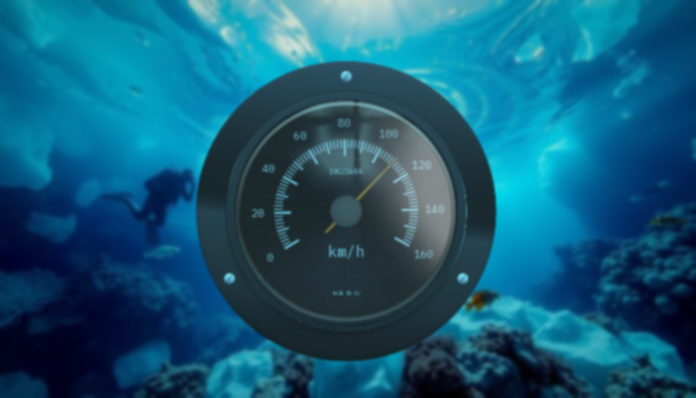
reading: value=110 unit=km/h
